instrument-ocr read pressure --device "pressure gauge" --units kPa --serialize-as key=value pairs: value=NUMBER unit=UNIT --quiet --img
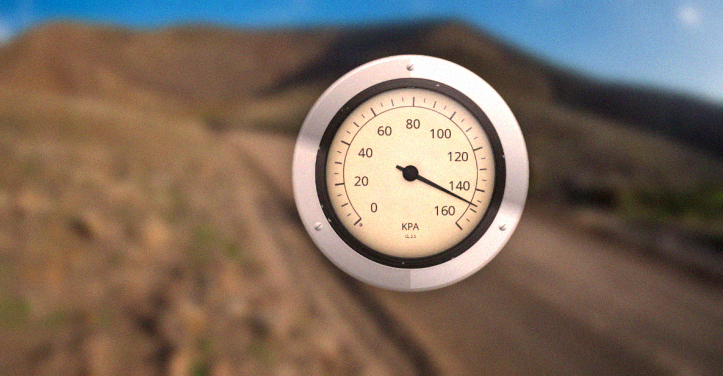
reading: value=147.5 unit=kPa
